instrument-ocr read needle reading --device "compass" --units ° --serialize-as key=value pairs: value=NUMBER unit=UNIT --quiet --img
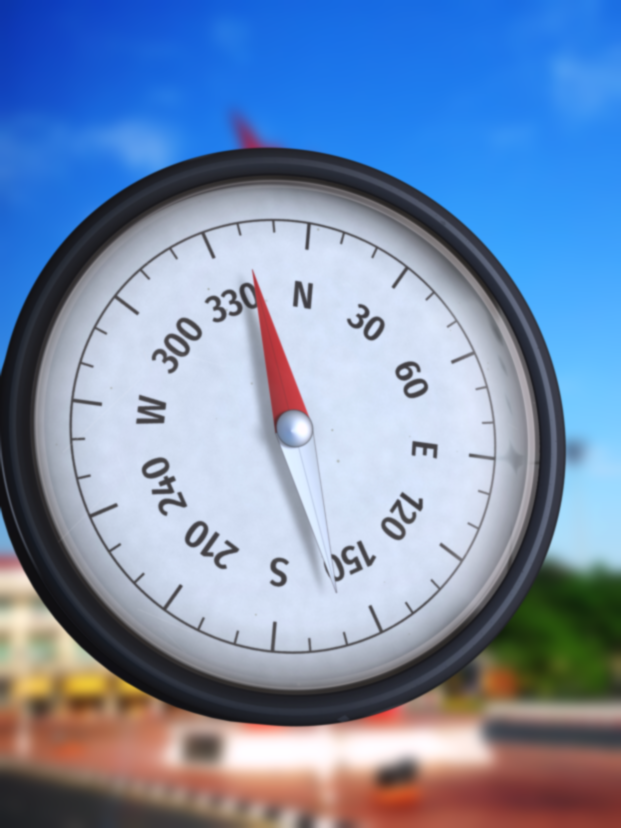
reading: value=340 unit=°
